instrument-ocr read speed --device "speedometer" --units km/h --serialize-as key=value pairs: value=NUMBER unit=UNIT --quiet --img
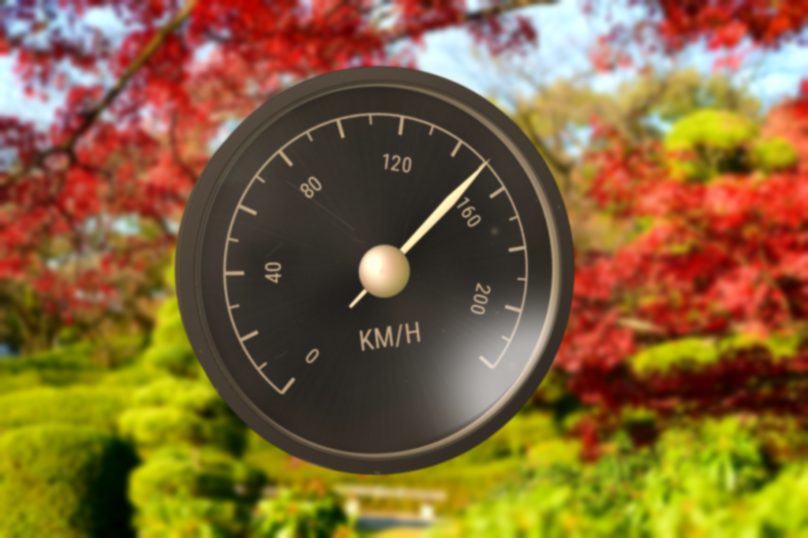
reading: value=150 unit=km/h
